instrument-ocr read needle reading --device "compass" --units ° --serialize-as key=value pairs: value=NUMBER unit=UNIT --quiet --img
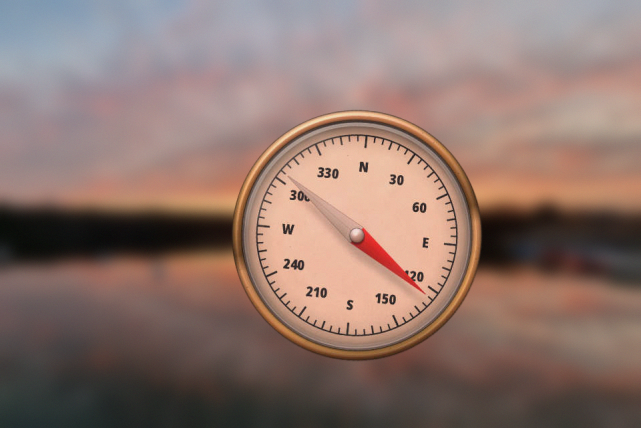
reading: value=125 unit=°
